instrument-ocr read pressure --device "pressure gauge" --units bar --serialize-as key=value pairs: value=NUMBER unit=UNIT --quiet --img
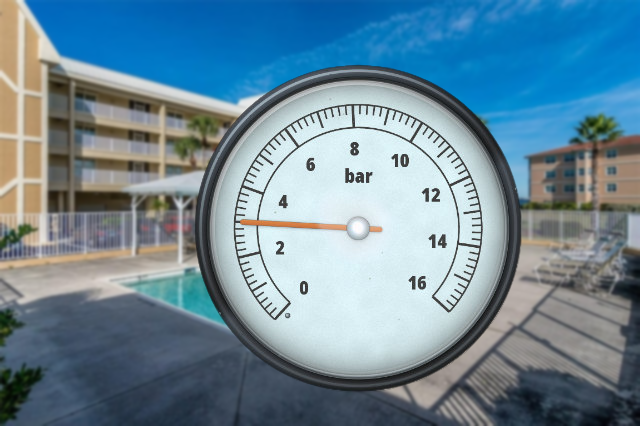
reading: value=3 unit=bar
